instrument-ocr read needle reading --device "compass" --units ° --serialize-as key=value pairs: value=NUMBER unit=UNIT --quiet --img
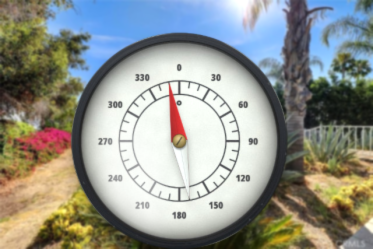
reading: value=350 unit=°
